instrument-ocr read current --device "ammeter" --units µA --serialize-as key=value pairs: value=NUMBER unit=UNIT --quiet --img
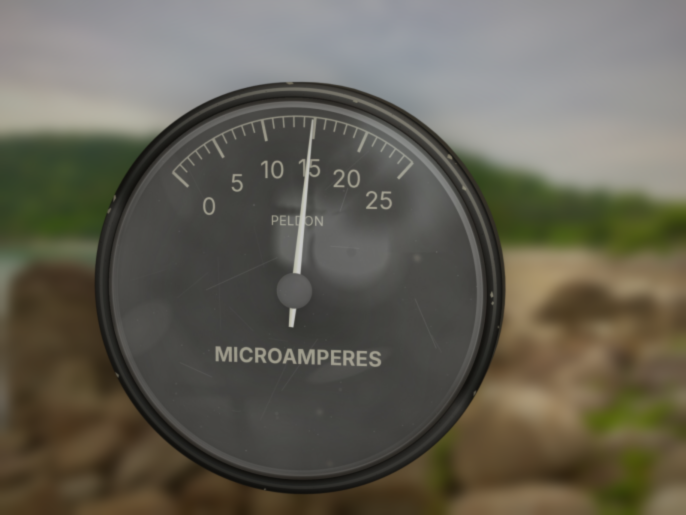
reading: value=15 unit=µA
